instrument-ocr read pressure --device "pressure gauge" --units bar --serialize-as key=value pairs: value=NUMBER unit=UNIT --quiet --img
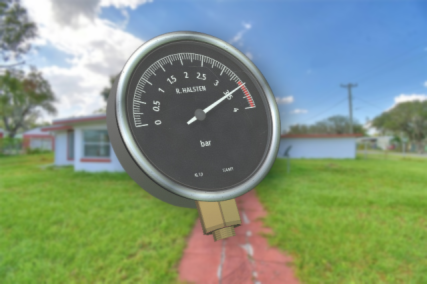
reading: value=3.5 unit=bar
